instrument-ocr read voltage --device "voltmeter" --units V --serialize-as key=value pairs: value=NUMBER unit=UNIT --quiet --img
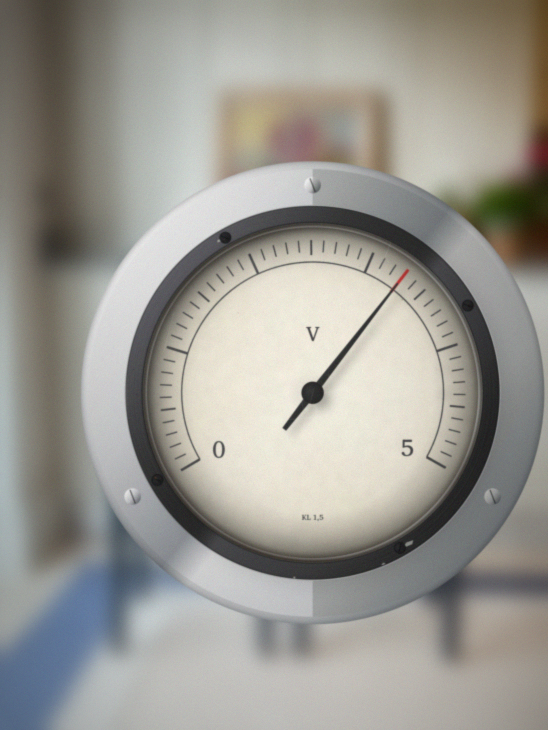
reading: value=3.3 unit=V
